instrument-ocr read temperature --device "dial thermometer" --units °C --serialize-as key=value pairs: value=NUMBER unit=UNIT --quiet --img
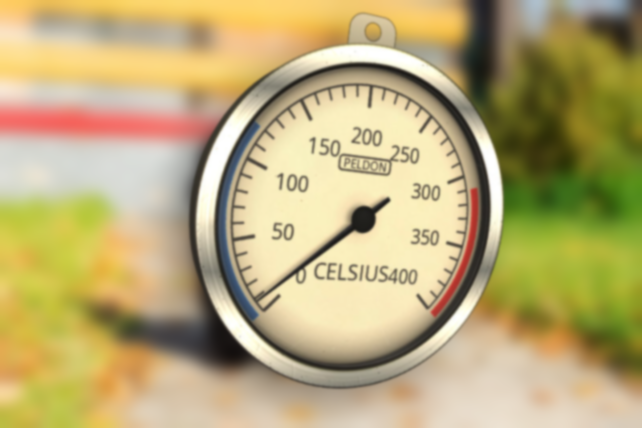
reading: value=10 unit=°C
